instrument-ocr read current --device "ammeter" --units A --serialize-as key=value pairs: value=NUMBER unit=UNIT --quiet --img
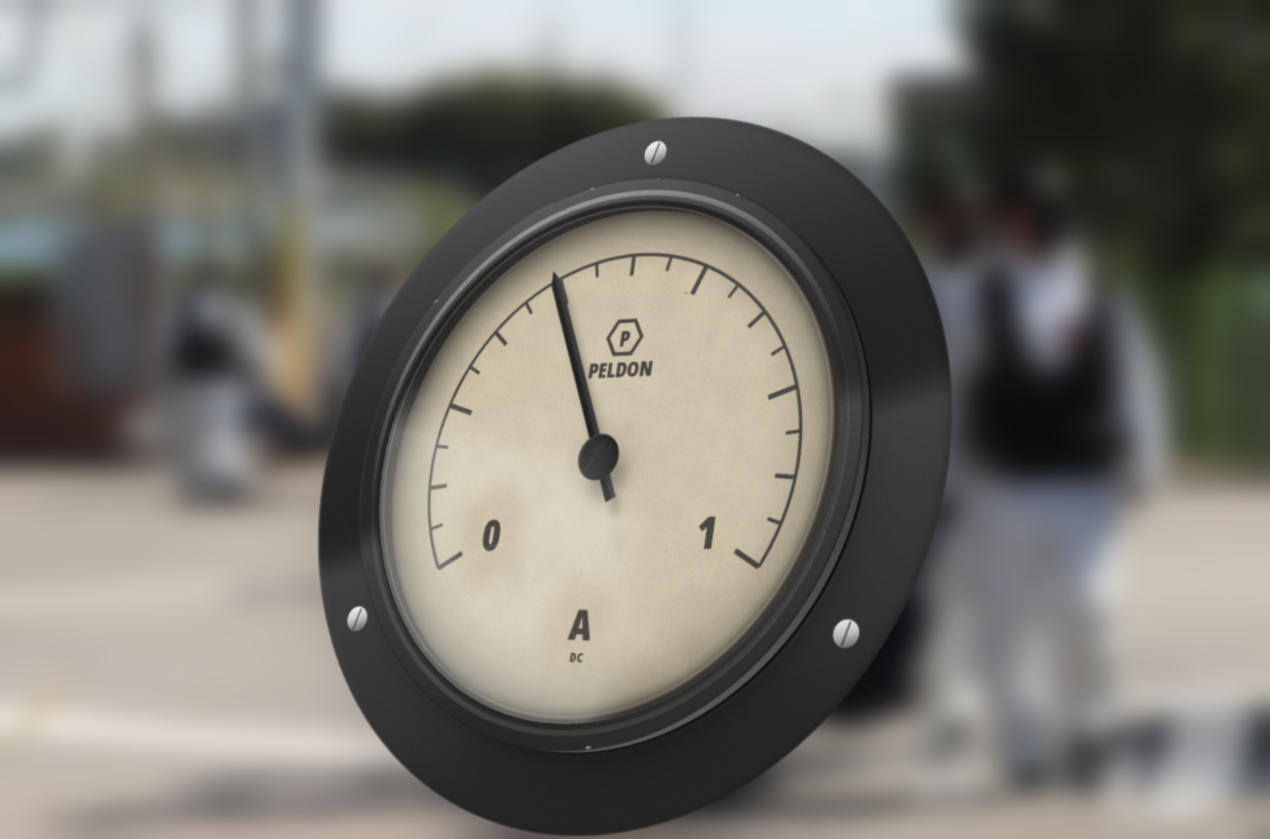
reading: value=0.4 unit=A
